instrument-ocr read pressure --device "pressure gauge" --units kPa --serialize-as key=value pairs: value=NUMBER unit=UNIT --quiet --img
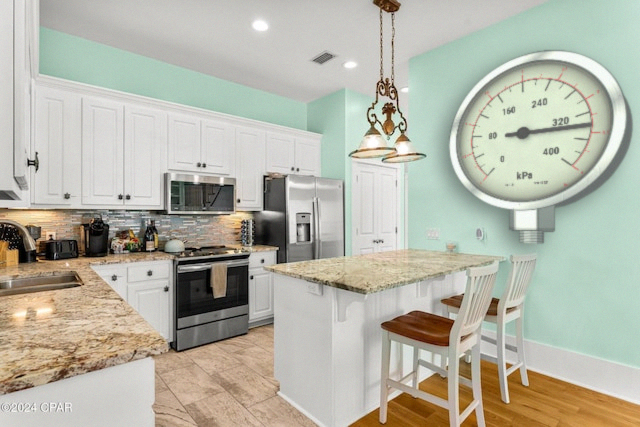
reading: value=340 unit=kPa
